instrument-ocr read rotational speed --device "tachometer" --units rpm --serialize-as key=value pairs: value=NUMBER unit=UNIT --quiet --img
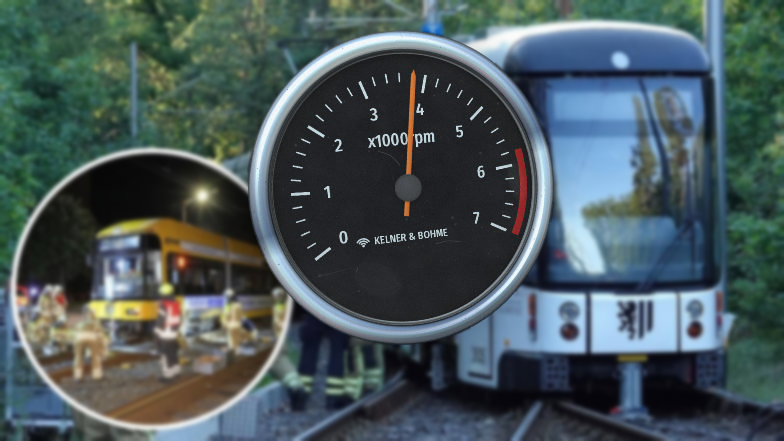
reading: value=3800 unit=rpm
